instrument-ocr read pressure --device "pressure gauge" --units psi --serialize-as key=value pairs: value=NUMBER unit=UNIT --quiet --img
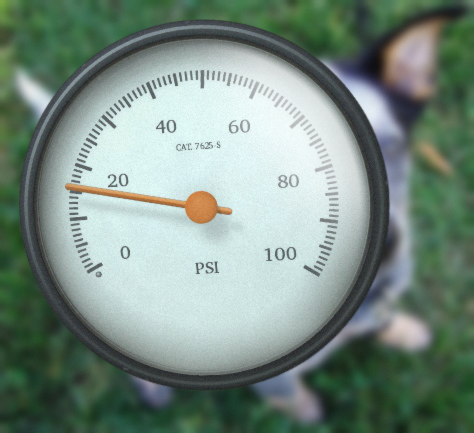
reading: value=16 unit=psi
